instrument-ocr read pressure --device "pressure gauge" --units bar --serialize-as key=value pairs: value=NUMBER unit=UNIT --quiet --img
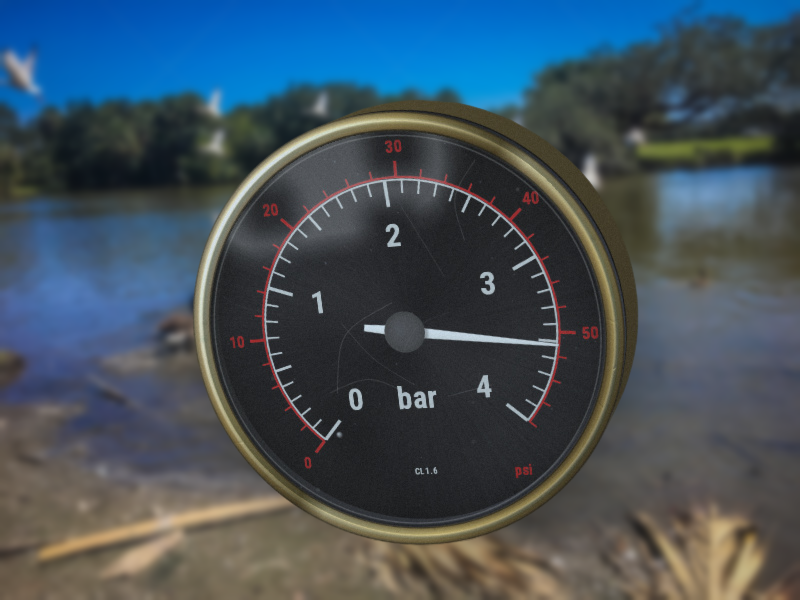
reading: value=3.5 unit=bar
